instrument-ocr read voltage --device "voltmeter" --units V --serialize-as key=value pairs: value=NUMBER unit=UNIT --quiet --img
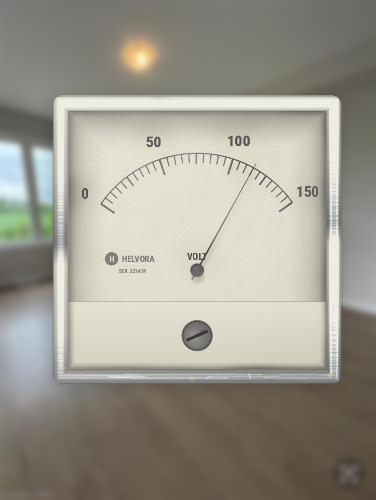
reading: value=115 unit=V
